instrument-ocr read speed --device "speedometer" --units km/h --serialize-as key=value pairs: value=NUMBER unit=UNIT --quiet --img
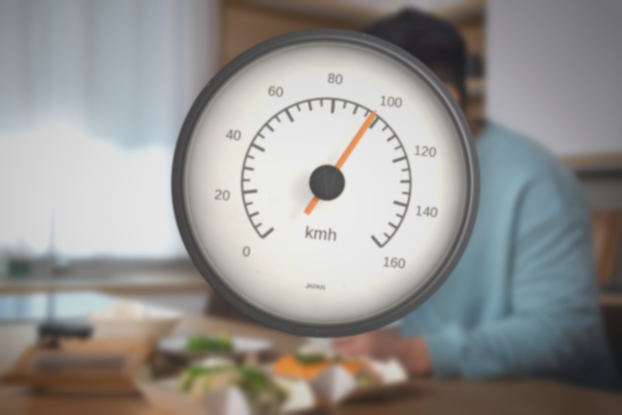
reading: value=97.5 unit=km/h
